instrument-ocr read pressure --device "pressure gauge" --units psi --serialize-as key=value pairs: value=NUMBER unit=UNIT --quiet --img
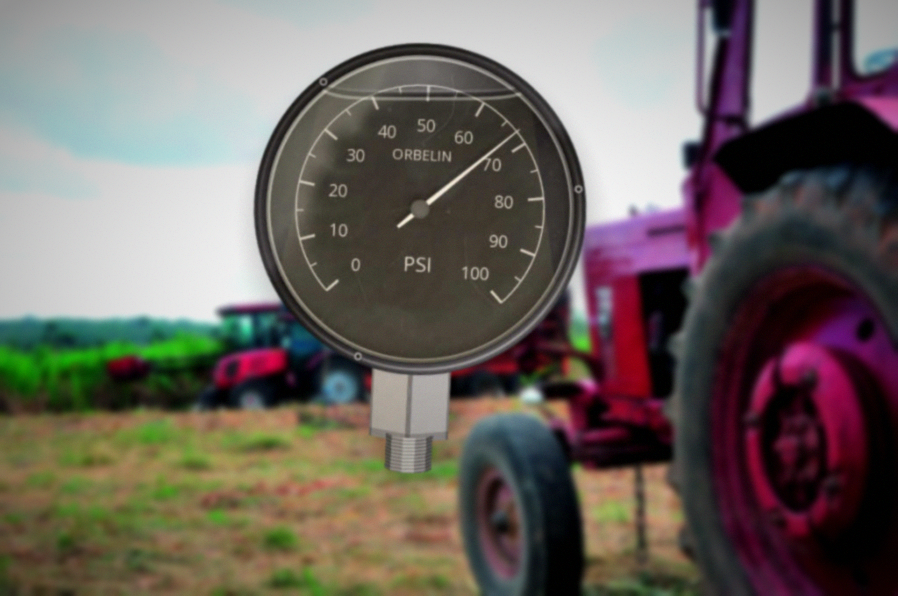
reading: value=67.5 unit=psi
